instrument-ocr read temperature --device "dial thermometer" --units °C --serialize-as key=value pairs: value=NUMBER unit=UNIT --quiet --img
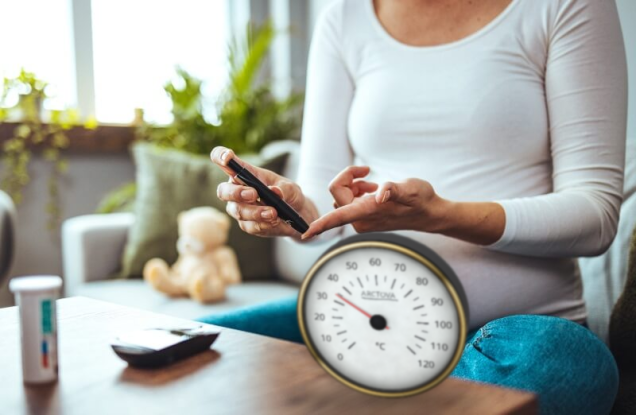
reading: value=35 unit=°C
